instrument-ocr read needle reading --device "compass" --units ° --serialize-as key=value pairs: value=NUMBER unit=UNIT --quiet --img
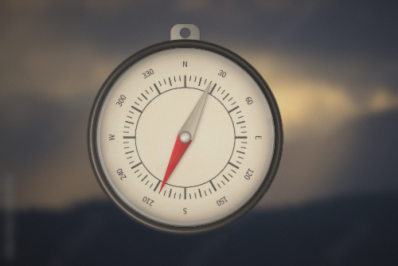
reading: value=205 unit=°
